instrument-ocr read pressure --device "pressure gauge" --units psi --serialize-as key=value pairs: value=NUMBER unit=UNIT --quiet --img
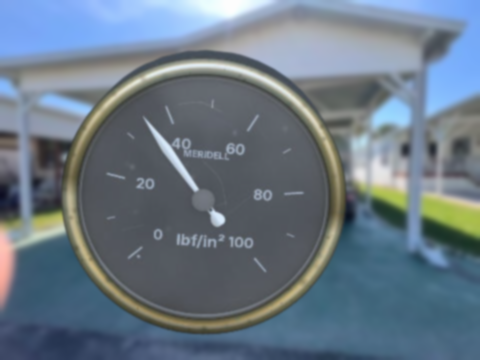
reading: value=35 unit=psi
